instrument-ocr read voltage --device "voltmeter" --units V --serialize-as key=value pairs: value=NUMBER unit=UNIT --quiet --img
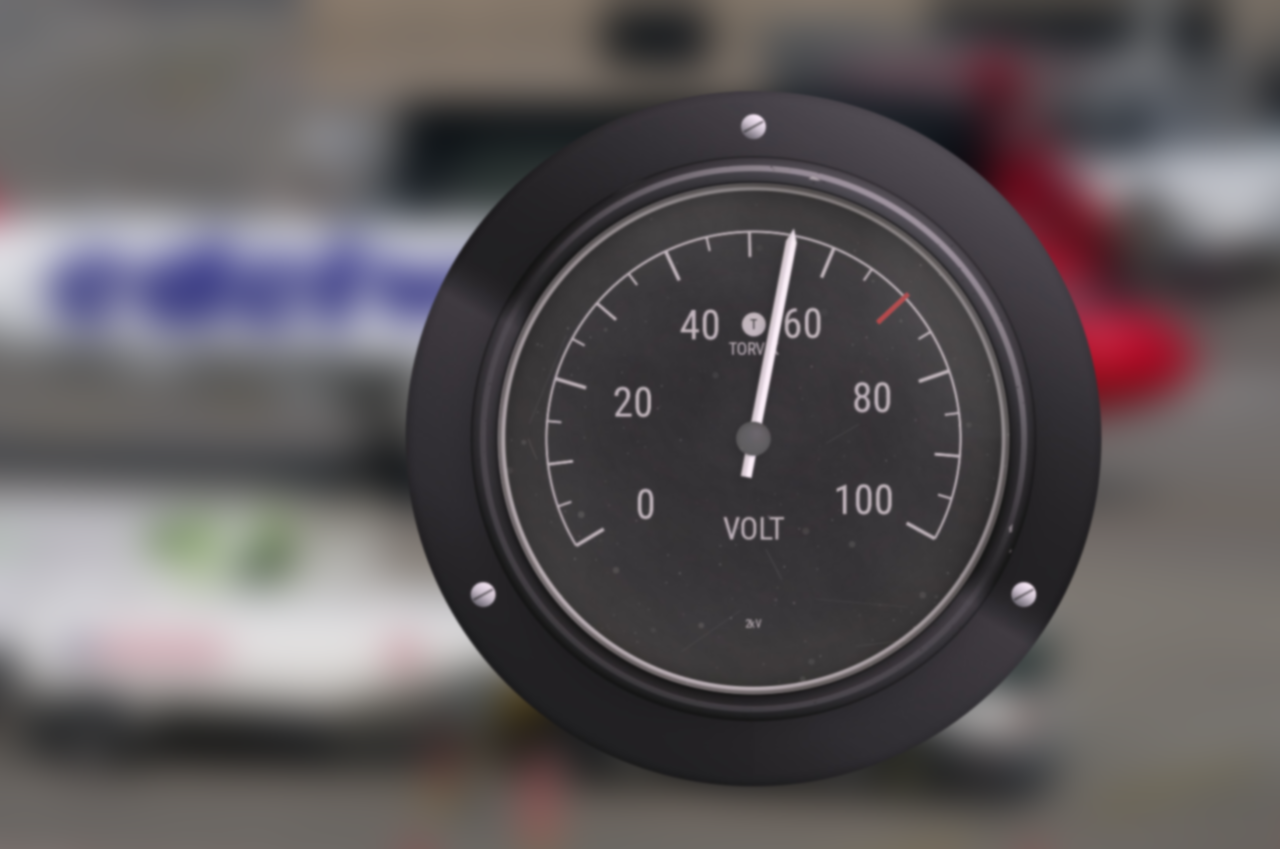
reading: value=55 unit=V
